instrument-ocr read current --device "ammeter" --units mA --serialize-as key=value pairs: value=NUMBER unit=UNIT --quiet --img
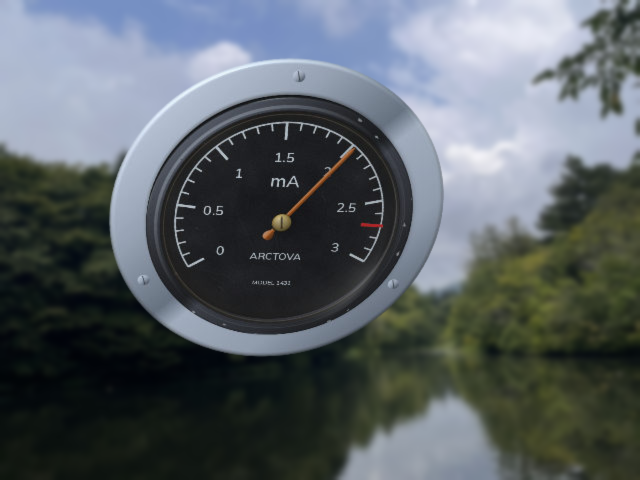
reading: value=2 unit=mA
